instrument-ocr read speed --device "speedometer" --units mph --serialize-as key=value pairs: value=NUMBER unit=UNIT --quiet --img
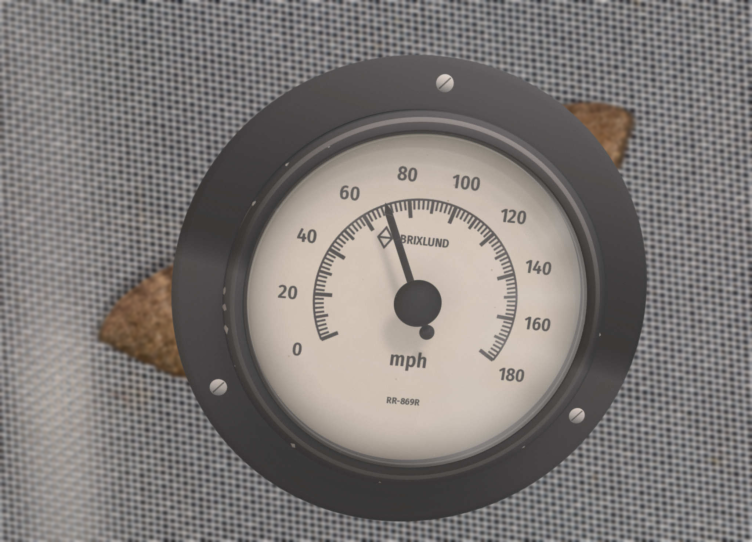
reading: value=70 unit=mph
